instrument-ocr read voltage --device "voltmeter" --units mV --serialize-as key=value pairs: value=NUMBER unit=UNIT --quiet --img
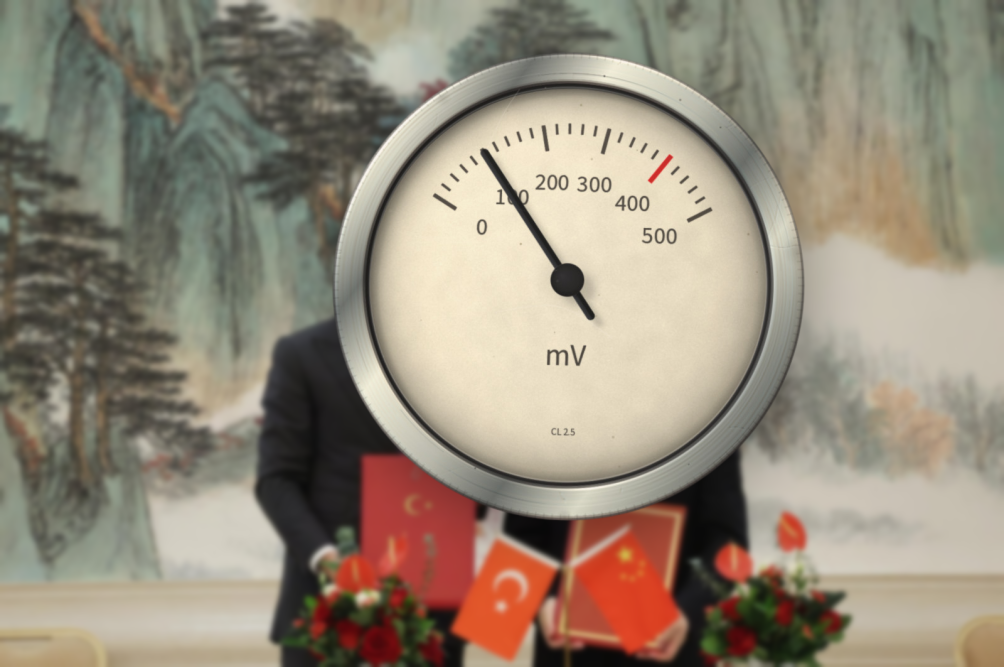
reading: value=100 unit=mV
